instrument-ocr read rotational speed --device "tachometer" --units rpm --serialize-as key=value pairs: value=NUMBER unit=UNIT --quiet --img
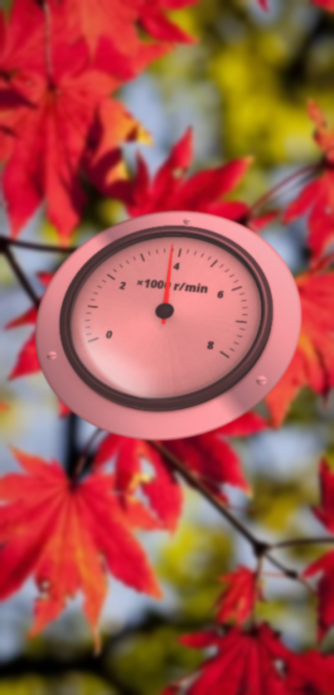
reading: value=3800 unit=rpm
